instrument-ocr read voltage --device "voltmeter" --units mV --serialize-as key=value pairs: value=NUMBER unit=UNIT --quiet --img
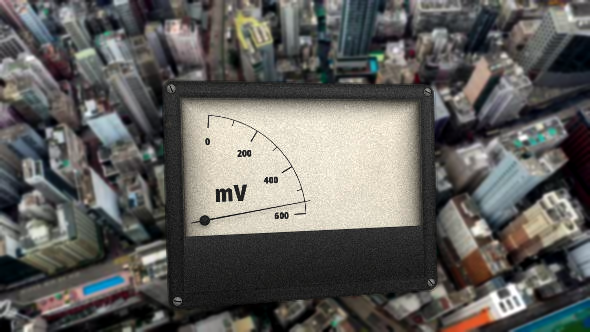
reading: value=550 unit=mV
